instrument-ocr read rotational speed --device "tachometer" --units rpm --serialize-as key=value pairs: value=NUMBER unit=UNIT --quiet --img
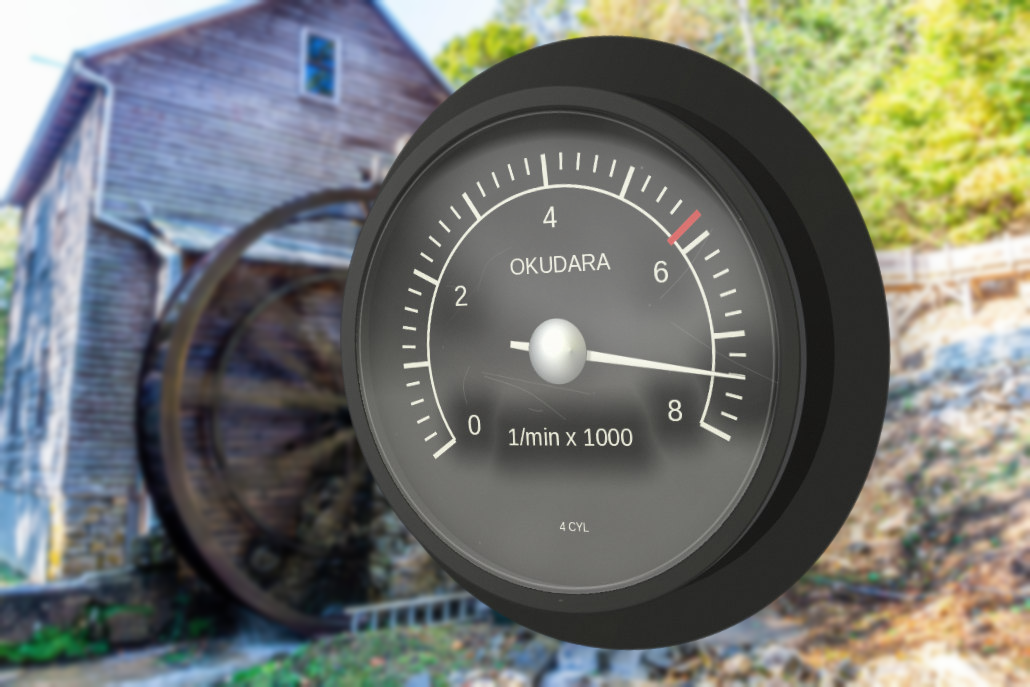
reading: value=7400 unit=rpm
